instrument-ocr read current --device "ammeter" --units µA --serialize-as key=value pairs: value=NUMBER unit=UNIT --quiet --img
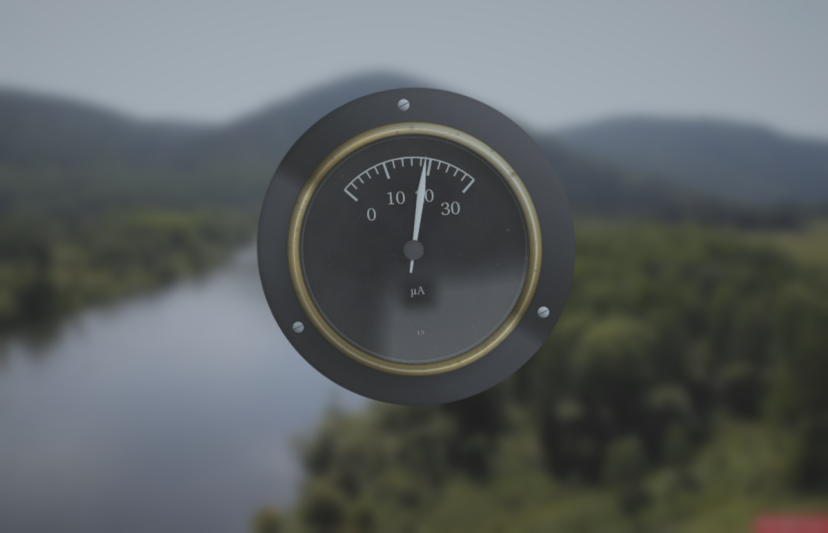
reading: value=19 unit=µA
